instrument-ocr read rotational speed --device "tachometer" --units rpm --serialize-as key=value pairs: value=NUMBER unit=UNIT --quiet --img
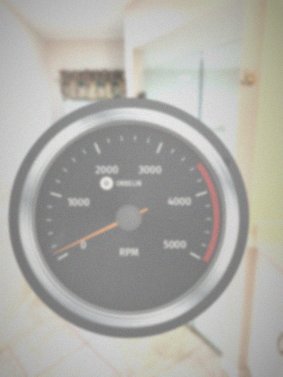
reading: value=100 unit=rpm
